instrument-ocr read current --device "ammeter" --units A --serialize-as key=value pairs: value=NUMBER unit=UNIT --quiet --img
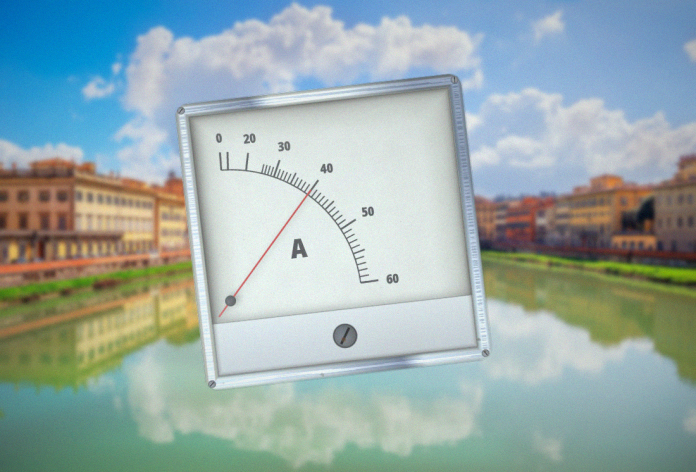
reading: value=40 unit=A
